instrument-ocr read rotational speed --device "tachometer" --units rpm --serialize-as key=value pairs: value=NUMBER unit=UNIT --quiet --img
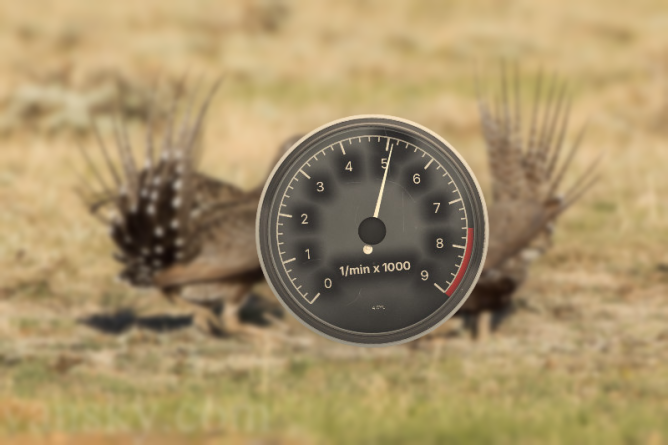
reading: value=5100 unit=rpm
